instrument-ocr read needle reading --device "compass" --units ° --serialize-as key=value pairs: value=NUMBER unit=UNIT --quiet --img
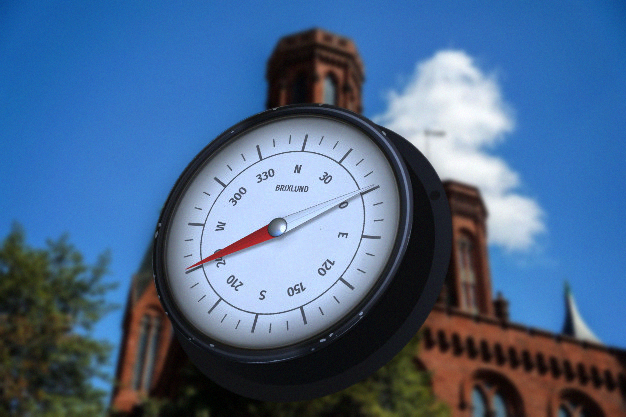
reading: value=240 unit=°
